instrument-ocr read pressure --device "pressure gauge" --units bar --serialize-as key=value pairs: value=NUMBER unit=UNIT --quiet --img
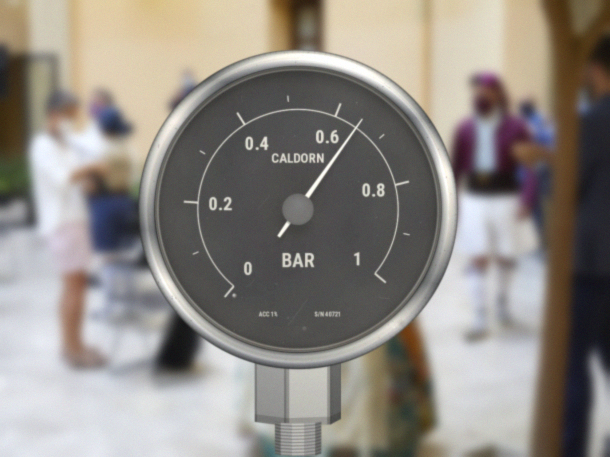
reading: value=0.65 unit=bar
